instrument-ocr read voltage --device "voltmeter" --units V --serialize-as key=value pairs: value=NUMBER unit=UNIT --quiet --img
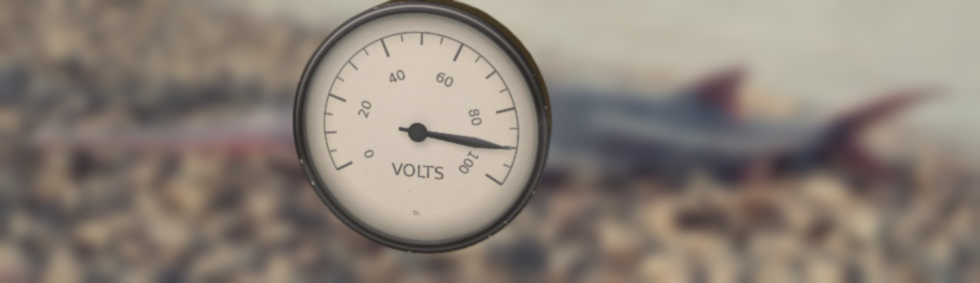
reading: value=90 unit=V
